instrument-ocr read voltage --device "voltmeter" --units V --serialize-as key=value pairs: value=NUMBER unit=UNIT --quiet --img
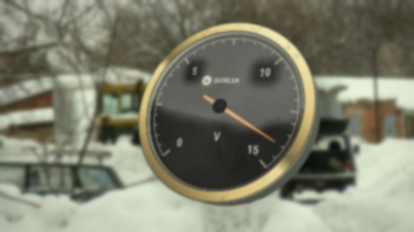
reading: value=14 unit=V
